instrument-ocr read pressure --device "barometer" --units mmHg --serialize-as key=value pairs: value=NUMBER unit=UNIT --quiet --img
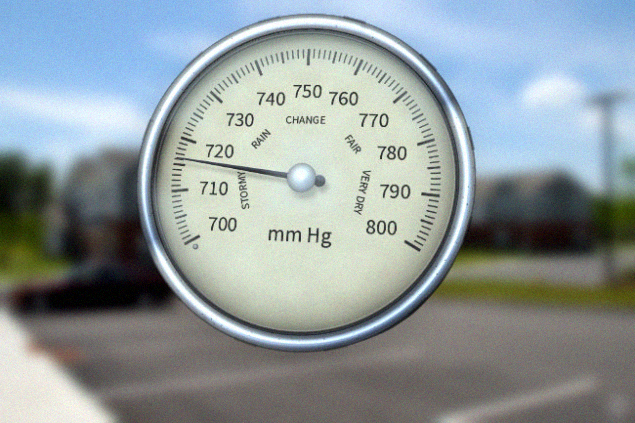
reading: value=716 unit=mmHg
